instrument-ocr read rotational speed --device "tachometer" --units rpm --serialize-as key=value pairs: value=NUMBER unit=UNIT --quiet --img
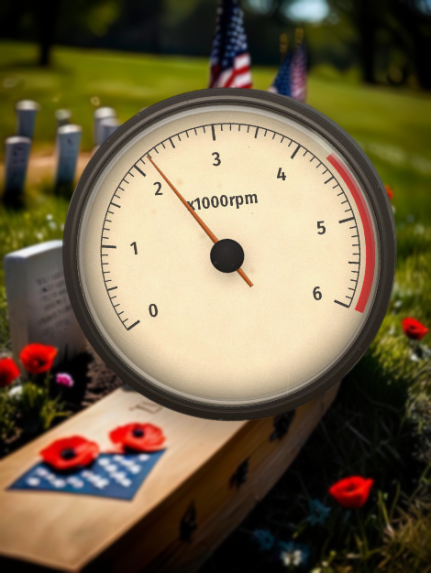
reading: value=2200 unit=rpm
